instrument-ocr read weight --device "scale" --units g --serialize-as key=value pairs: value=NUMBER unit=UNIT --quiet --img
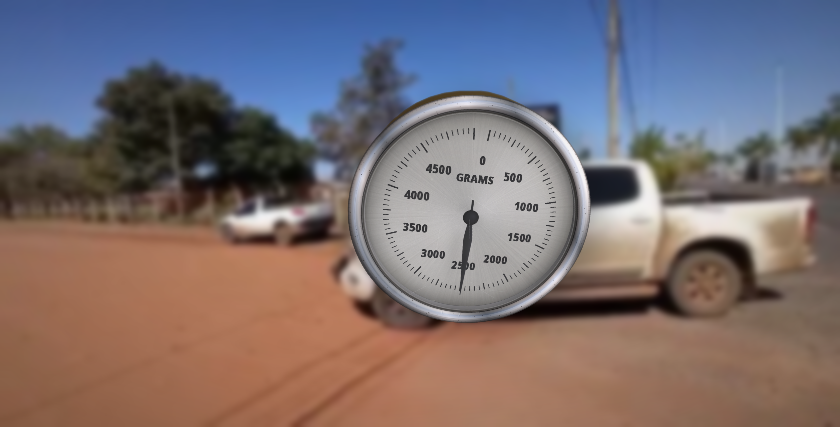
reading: value=2500 unit=g
